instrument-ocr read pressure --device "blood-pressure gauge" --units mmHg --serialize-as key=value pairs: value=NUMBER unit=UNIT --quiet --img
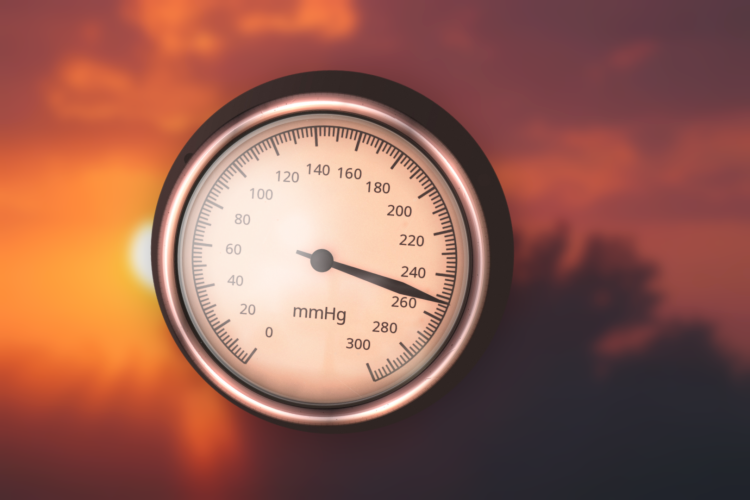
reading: value=252 unit=mmHg
